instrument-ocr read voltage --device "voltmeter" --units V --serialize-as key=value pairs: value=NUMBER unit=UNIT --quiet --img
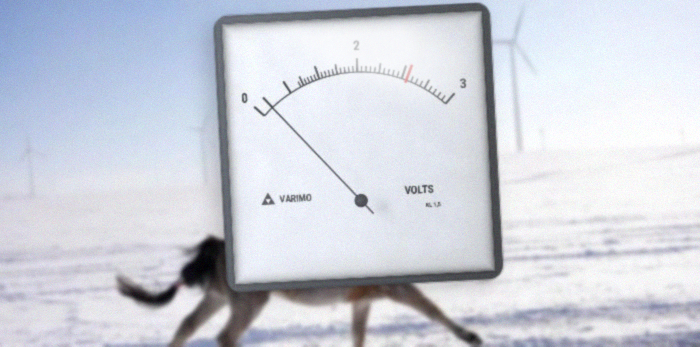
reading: value=0.5 unit=V
